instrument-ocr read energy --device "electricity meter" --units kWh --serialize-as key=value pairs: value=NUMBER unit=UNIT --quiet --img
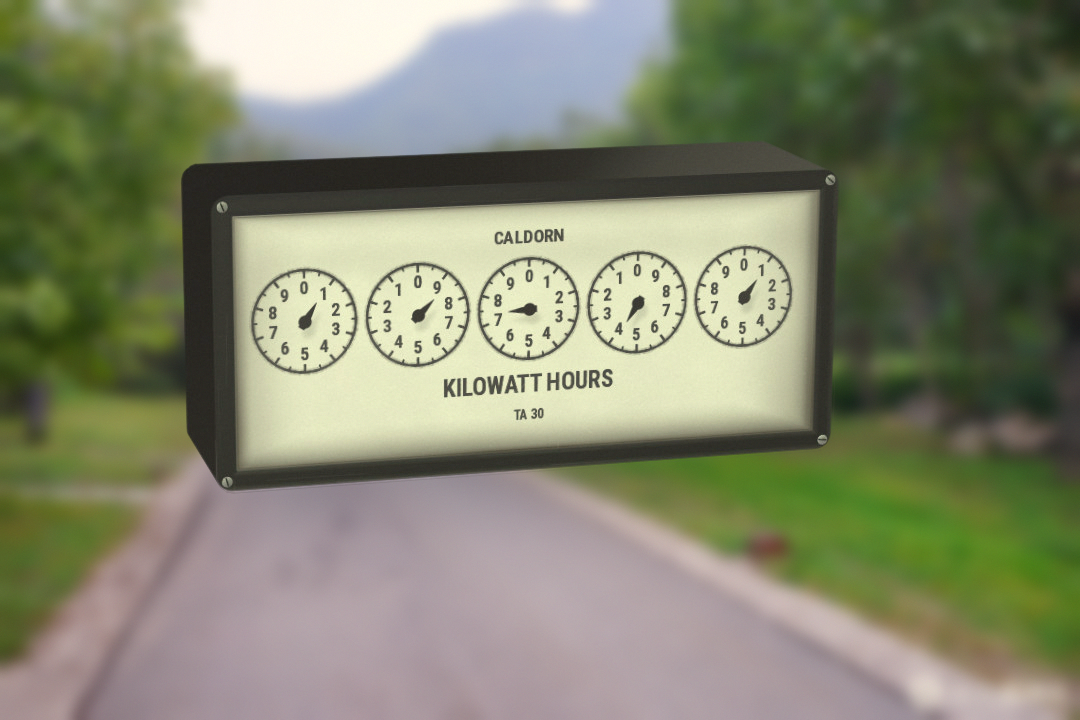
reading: value=8741 unit=kWh
